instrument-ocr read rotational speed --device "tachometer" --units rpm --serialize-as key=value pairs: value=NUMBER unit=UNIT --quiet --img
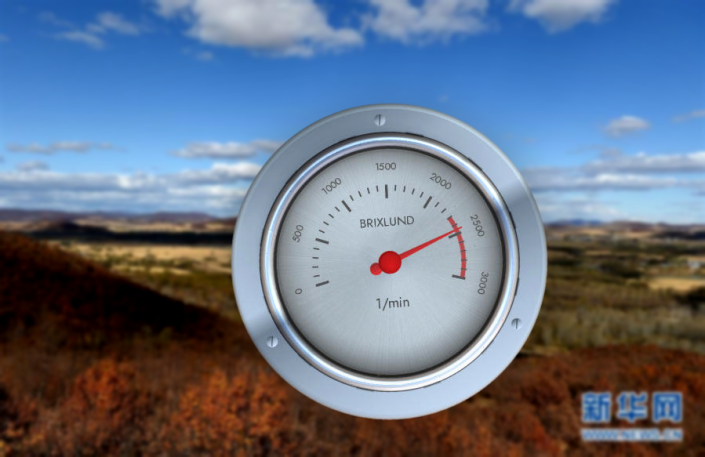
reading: value=2450 unit=rpm
